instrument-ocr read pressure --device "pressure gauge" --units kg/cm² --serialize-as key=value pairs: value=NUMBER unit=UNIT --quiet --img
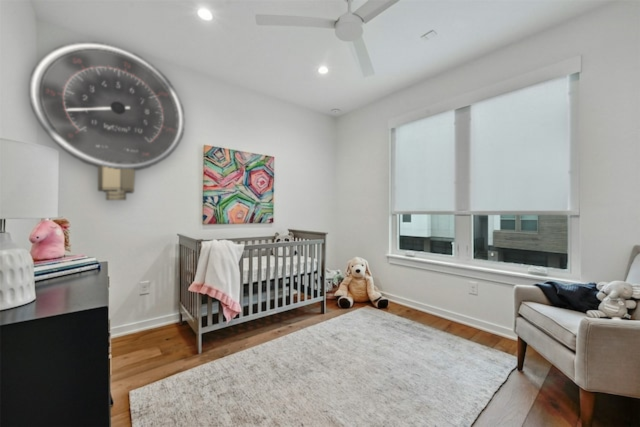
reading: value=1 unit=kg/cm²
